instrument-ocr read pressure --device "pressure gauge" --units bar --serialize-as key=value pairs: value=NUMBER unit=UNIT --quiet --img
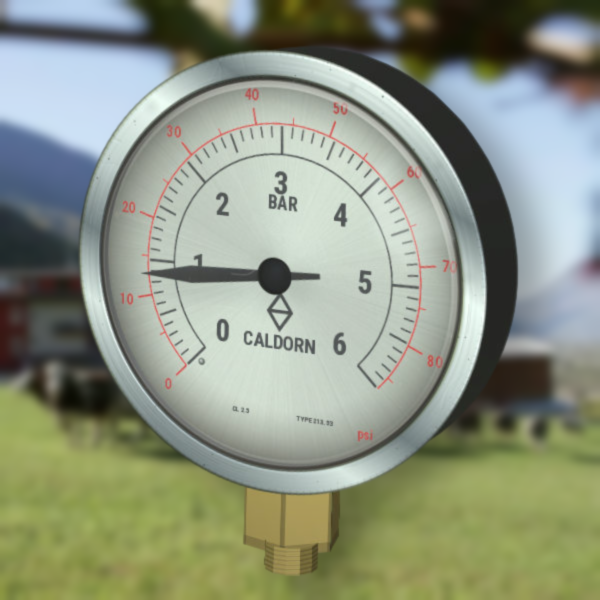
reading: value=0.9 unit=bar
